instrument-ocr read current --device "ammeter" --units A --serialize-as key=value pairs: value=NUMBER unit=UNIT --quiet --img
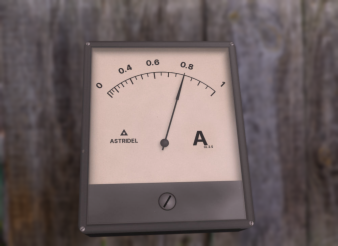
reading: value=0.8 unit=A
